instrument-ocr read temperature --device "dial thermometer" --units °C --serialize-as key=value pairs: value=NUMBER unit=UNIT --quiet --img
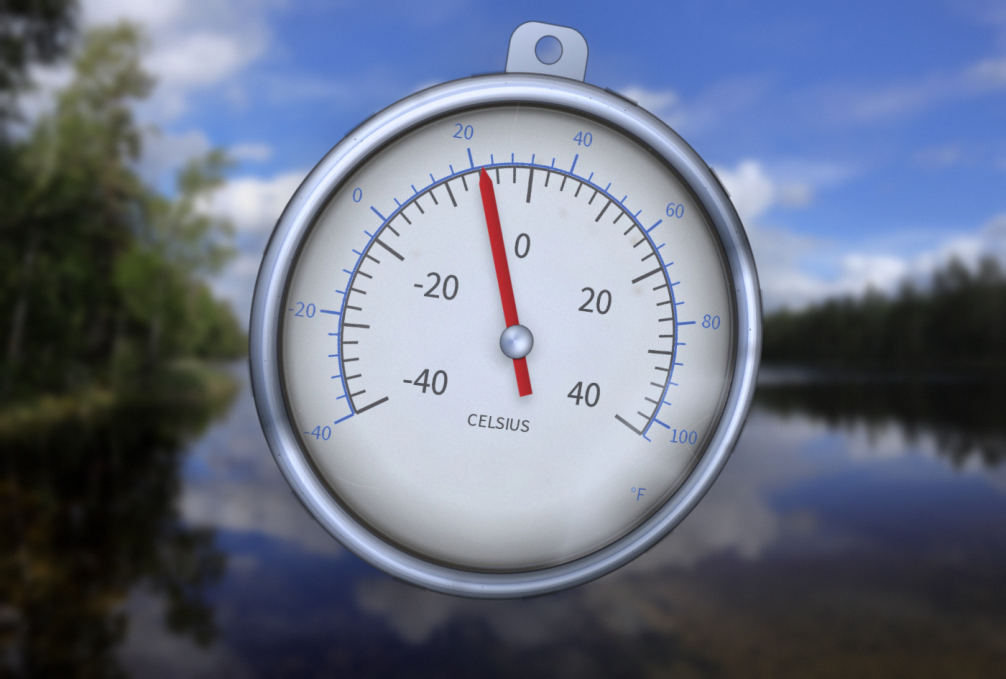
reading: value=-6 unit=°C
